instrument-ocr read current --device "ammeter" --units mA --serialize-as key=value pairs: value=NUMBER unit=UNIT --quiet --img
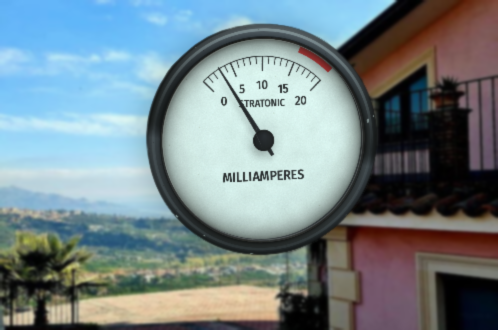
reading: value=3 unit=mA
